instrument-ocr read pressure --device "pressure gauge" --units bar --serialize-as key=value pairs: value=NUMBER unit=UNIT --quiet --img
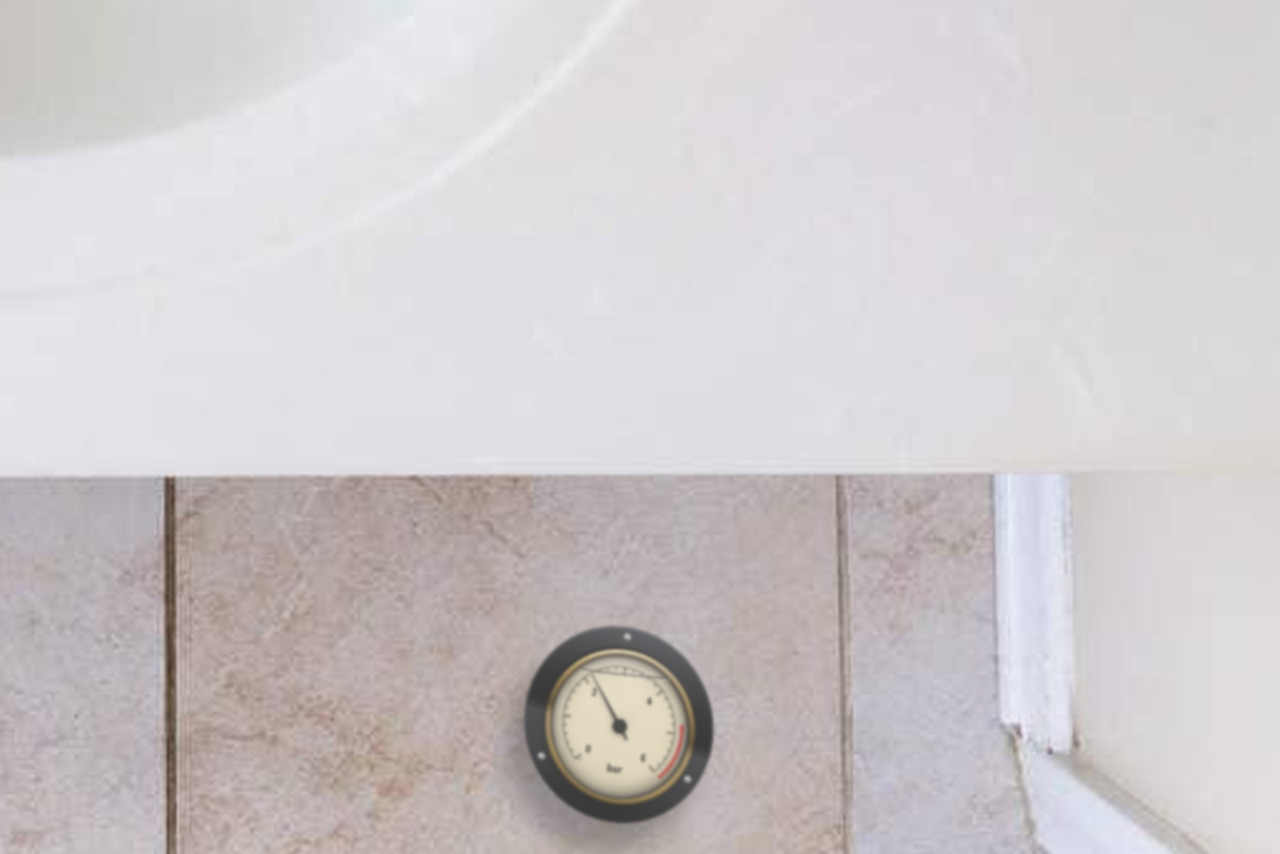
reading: value=2.2 unit=bar
